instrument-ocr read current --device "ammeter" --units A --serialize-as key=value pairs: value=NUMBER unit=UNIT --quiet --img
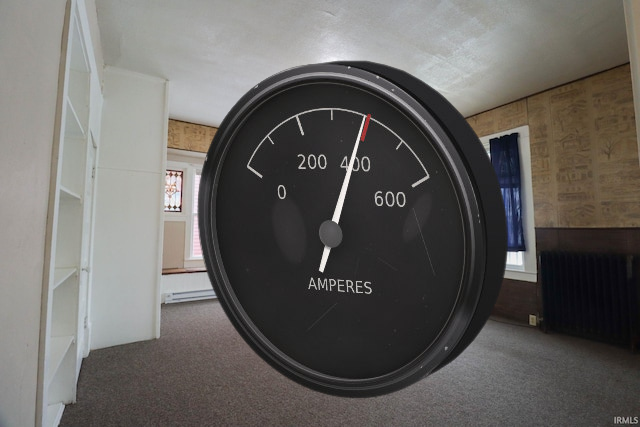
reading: value=400 unit=A
